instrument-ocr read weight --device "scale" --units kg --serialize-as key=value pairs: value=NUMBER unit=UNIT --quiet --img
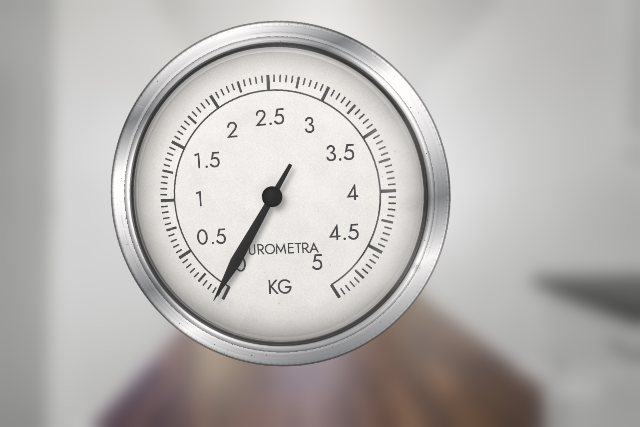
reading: value=0.05 unit=kg
